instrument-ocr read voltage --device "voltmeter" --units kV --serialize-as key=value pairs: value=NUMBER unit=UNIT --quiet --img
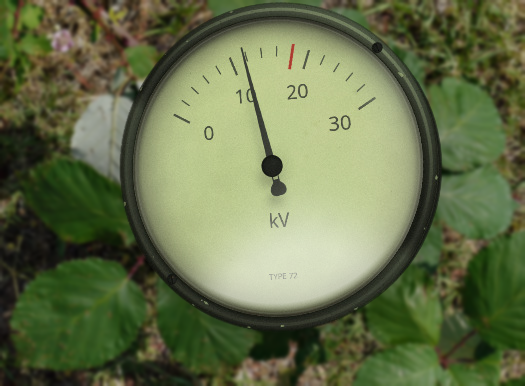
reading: value=12 unit=kV
